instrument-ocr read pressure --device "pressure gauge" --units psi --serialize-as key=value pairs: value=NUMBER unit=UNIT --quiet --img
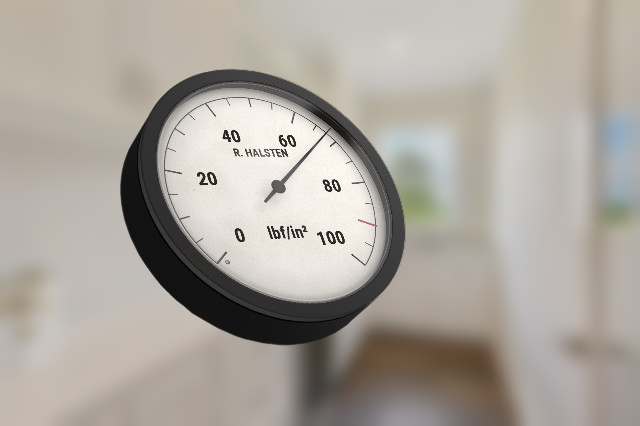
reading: value=67.5 unit=psi
